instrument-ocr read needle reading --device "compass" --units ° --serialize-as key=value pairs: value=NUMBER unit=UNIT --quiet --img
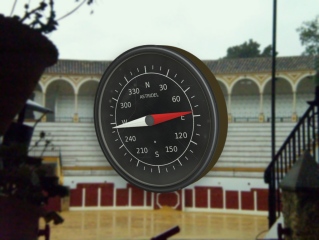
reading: value=85 unit=°
